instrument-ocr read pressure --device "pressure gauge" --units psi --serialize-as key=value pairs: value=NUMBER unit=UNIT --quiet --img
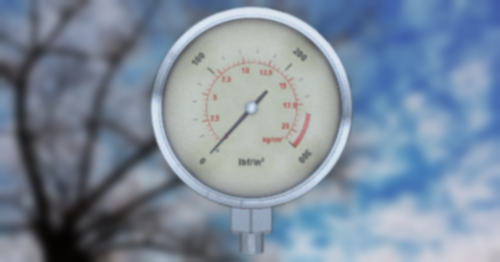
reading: value=0 unit=psi
